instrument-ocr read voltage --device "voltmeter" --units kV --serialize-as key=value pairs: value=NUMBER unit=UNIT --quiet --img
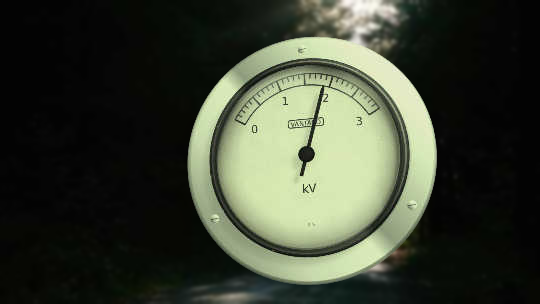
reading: value=1.9 unit=kV
